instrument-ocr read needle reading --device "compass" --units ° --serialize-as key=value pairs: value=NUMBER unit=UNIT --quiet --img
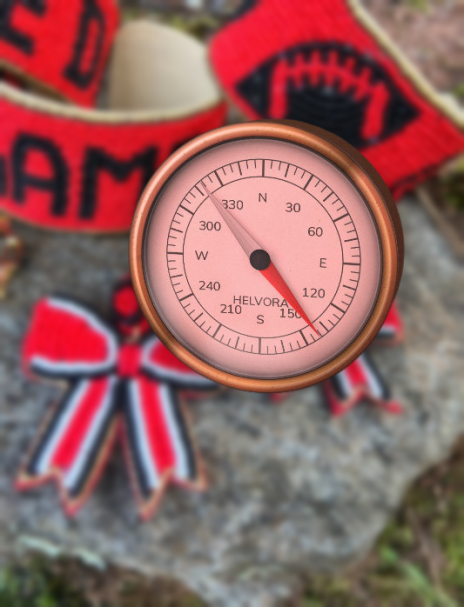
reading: value=140 unit=°
